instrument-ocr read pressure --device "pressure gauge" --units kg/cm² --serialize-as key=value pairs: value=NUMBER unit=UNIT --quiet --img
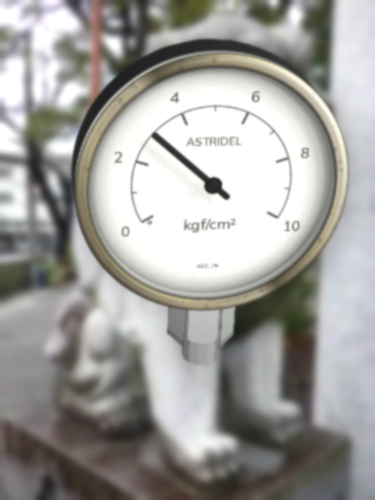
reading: value=3 unit=kg/cm²
